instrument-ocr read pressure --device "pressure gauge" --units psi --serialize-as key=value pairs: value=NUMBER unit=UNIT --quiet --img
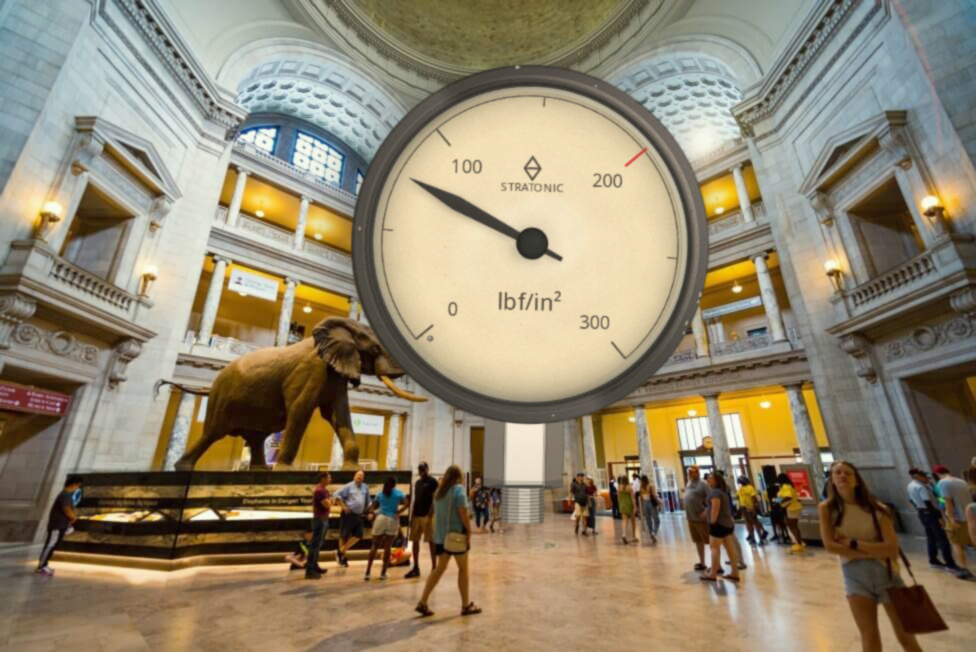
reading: value=75 unit=psi
